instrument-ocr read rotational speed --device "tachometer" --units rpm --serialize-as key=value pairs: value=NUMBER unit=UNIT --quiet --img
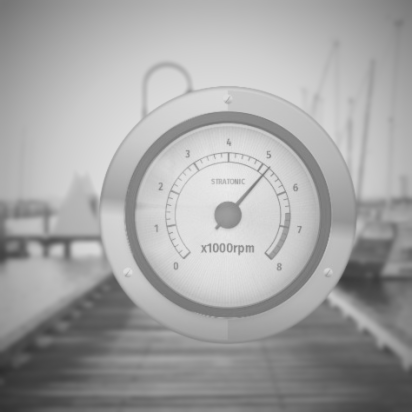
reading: value=5200 unit=rpm
